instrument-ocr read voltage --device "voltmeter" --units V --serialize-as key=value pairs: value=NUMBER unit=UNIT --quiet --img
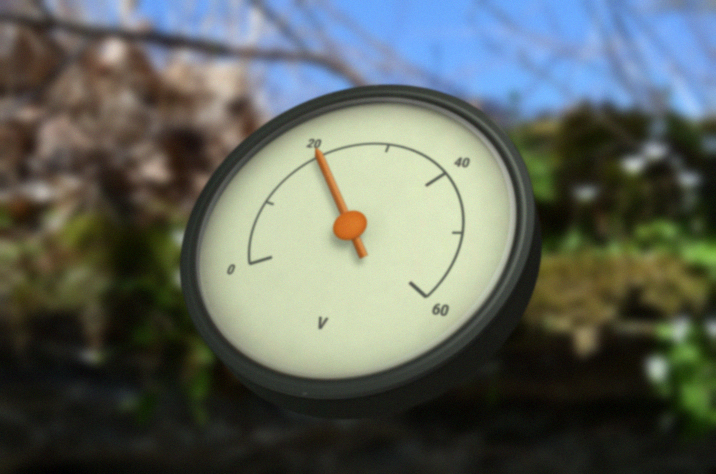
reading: value=20 unit=V
